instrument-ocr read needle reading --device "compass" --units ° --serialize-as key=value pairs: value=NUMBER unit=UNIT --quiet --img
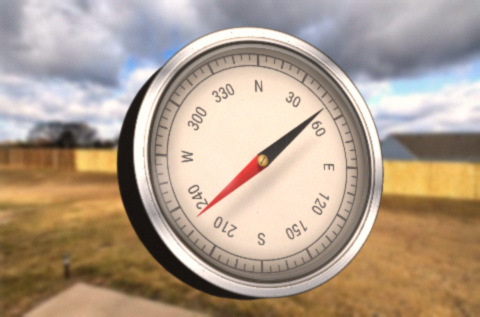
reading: value=230 unit=°
